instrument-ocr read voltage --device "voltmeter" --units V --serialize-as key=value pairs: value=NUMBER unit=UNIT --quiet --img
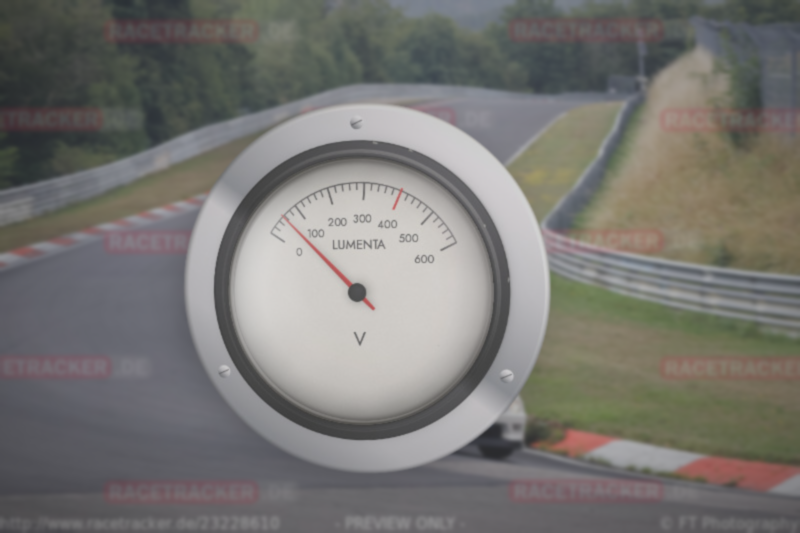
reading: value=60 unit=V
